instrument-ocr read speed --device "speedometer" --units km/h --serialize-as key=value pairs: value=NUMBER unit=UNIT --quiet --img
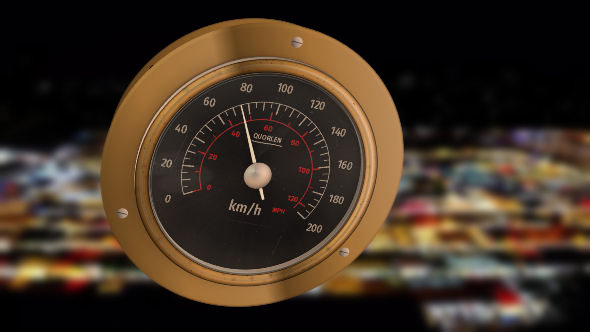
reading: value=75 unit=km/h
